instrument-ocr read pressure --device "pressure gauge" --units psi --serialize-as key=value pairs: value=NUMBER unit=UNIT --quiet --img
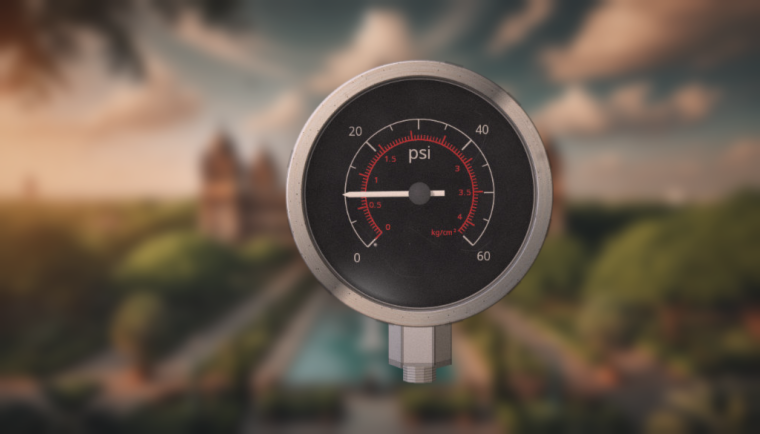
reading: value=10 unit=psi
